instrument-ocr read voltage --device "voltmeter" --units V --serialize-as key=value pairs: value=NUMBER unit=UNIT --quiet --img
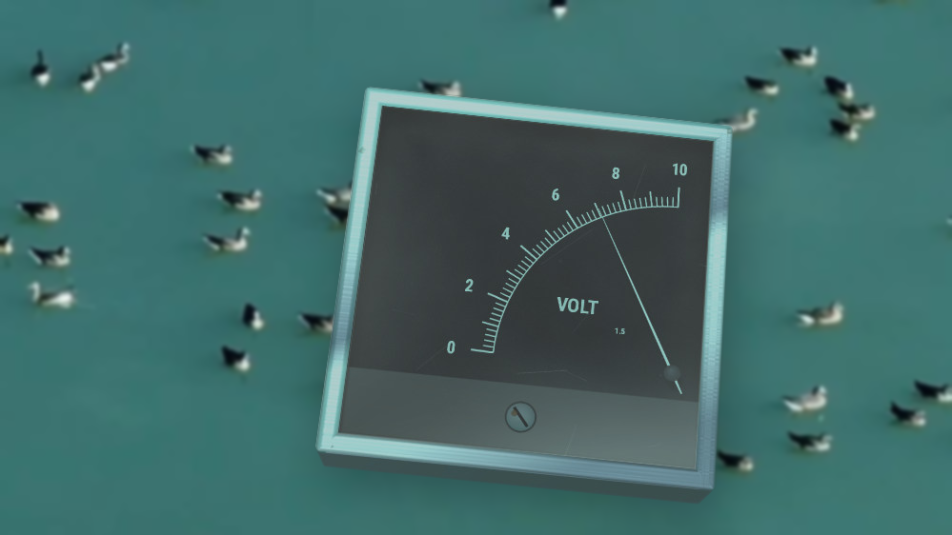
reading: value=7 unit=V
